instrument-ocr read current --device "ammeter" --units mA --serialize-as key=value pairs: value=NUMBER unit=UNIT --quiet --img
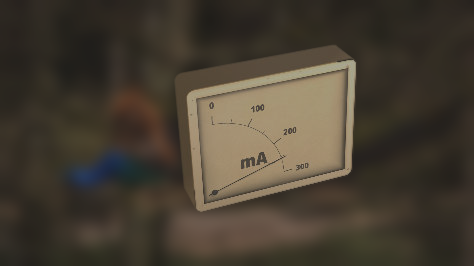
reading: value=250 unit=mA
